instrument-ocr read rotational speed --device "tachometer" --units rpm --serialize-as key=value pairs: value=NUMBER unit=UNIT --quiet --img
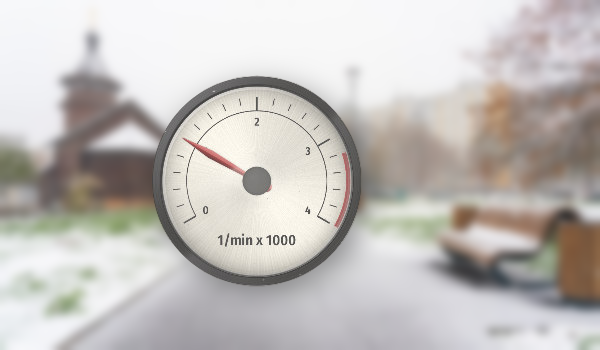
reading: value=1000 unit=rpm
